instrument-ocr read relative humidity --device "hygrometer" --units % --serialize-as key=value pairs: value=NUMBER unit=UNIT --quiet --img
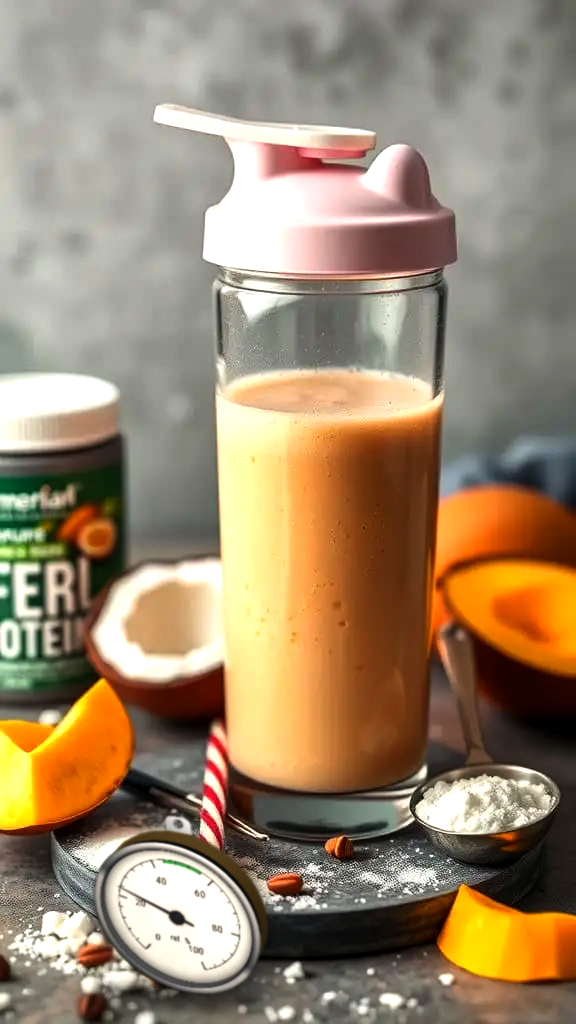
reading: value=24 unit=%
